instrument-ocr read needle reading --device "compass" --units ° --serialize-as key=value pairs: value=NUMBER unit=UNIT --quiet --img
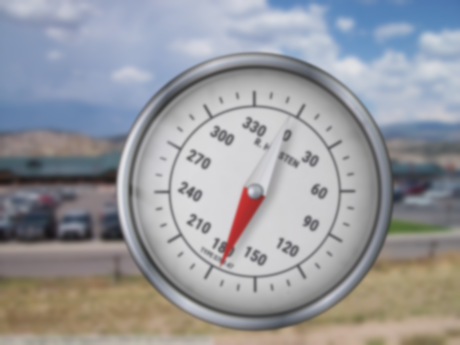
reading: value=175 unit=°
